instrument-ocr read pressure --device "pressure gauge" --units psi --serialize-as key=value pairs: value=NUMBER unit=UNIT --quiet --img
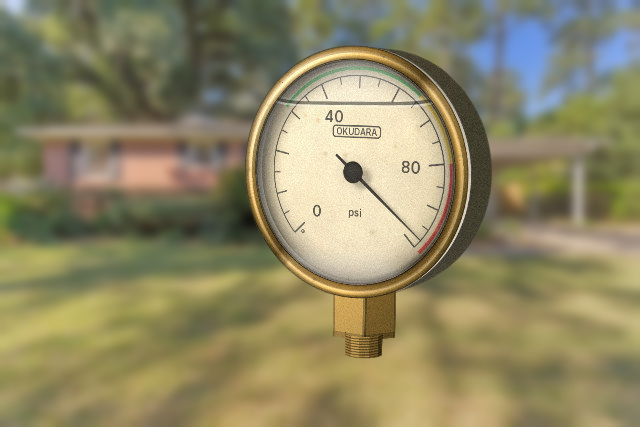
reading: value=97.5 unit=psi
